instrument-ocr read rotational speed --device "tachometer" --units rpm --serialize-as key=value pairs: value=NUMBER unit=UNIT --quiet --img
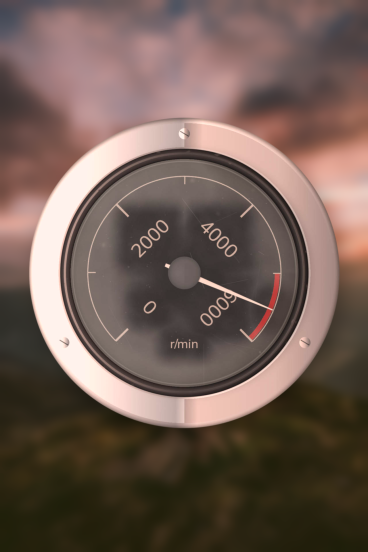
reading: value=5500 unit=rpm
